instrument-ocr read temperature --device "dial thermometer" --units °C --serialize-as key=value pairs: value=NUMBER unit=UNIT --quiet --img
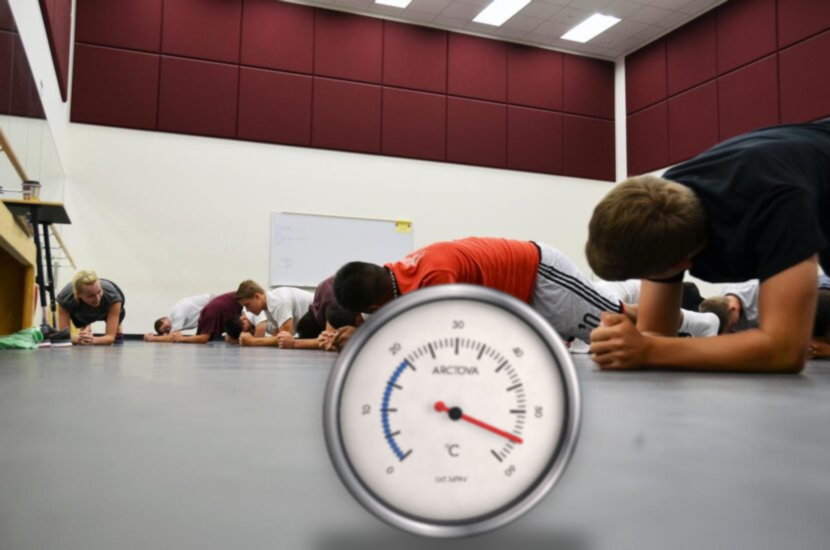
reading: value=55 unit=°C
